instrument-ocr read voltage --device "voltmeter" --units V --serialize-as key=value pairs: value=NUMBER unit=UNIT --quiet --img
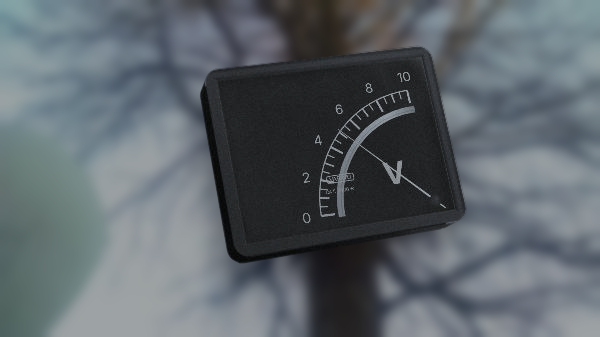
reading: value=5 unit=V
